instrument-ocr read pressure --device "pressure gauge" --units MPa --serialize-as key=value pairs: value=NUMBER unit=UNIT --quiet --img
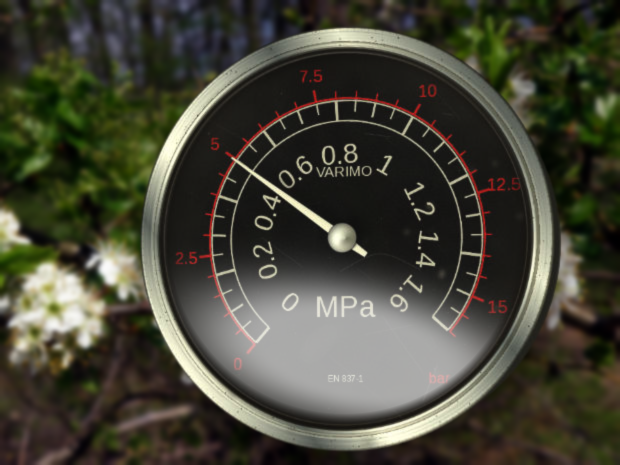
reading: value=0.5 unit=MPa
